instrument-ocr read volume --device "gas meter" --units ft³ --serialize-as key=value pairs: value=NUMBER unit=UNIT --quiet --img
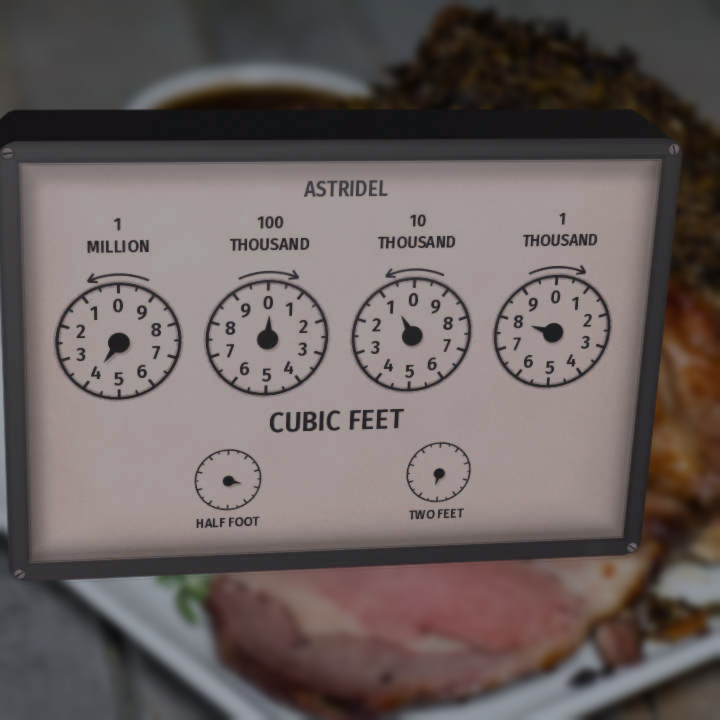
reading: value=400800 unit=ft³
